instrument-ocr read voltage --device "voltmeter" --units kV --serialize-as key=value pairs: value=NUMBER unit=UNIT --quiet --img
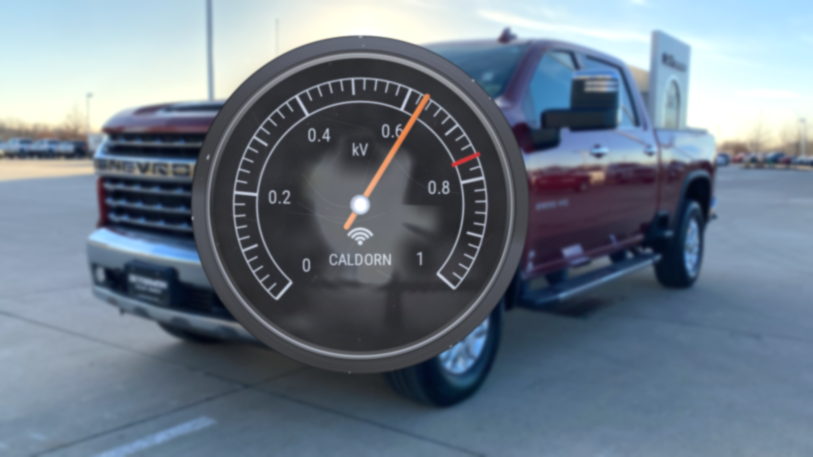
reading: value=0.63 unit=kV
